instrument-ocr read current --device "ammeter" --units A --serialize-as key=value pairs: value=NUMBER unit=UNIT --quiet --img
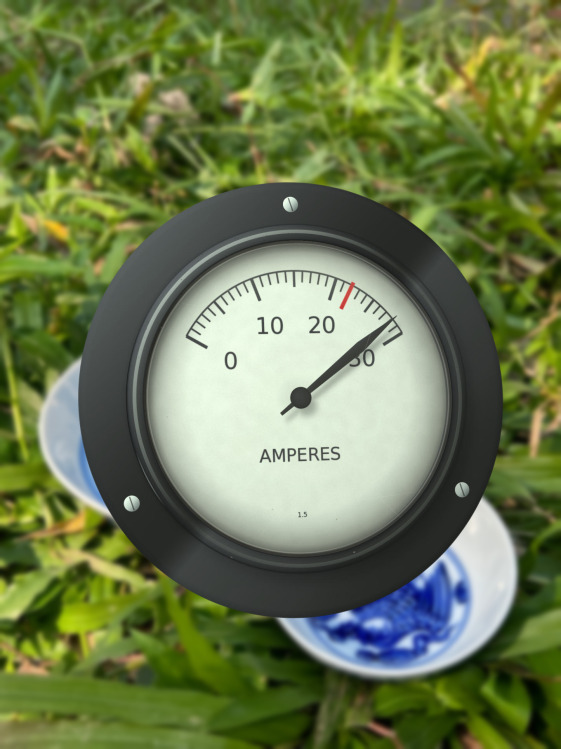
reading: value=28 unit=A
